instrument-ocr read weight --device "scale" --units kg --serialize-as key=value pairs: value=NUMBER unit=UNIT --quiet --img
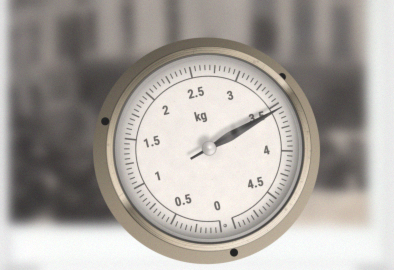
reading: value=3.55 unit=kg
